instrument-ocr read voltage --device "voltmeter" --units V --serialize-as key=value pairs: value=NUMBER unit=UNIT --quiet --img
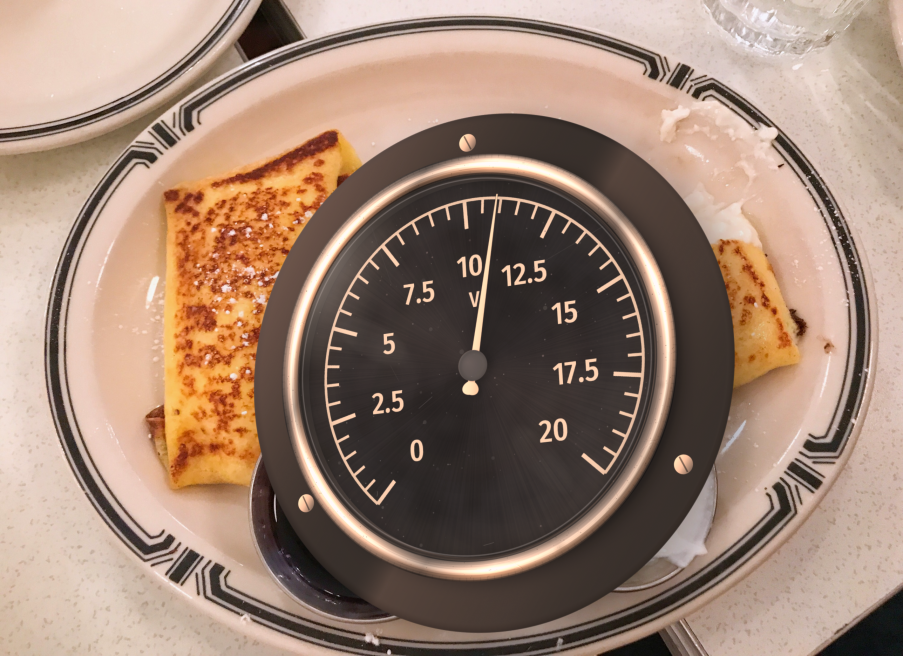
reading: value=11 unit=V
